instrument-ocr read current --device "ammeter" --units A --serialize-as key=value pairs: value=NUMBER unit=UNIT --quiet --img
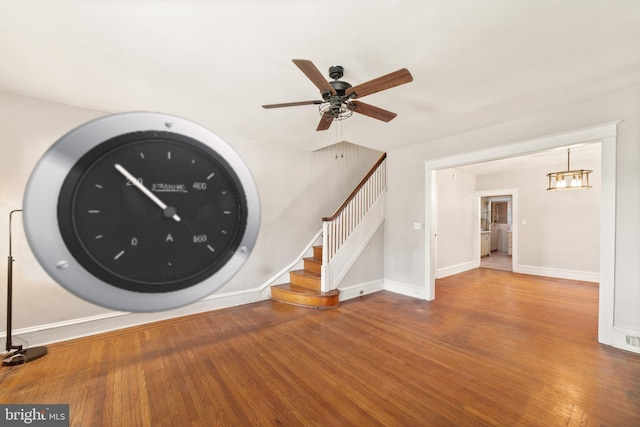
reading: value=200 unit=A
